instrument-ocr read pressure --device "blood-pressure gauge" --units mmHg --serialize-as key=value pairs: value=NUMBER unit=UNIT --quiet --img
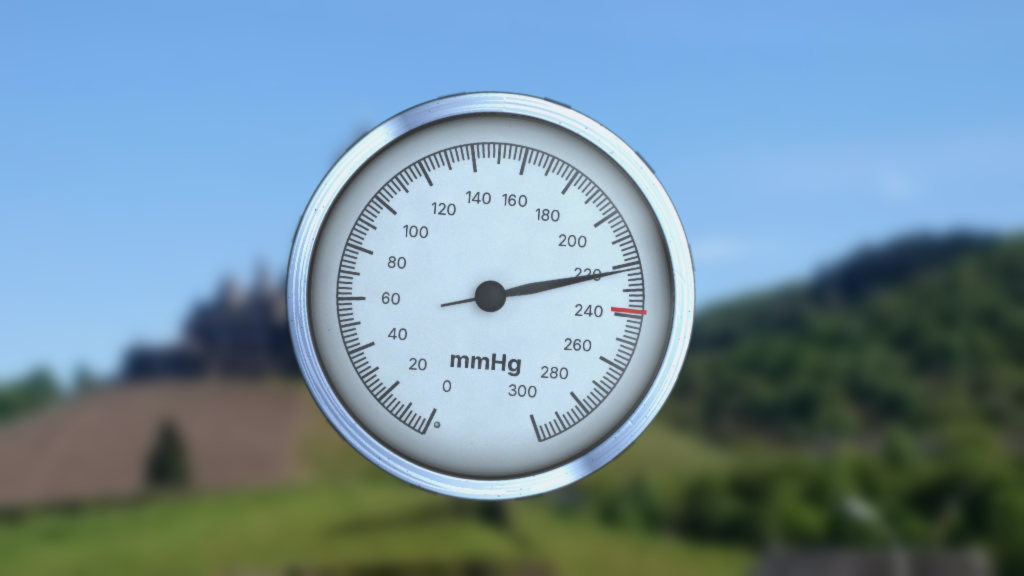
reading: value=222 unit=mmHg
